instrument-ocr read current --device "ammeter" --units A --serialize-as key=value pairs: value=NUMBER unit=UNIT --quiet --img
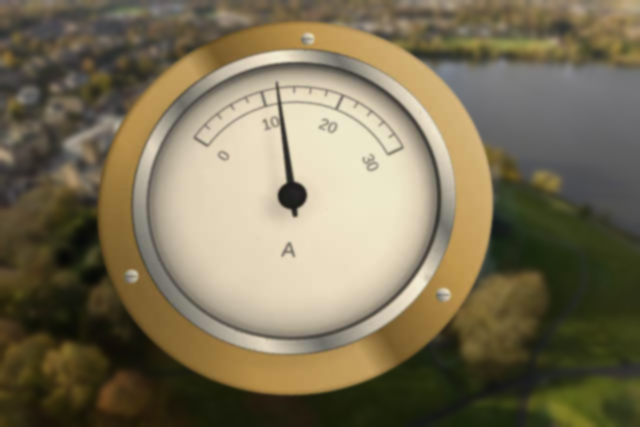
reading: value=12 unit=A
